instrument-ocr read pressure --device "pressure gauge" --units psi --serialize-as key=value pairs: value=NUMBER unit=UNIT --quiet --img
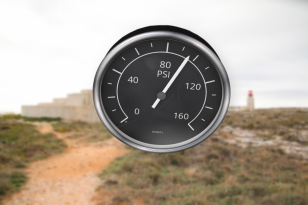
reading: value=95 unit=psi
